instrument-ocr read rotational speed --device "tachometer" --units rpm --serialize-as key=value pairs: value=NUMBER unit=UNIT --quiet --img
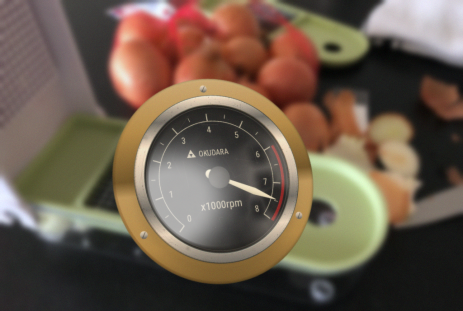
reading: value=7500 unit=rpm
